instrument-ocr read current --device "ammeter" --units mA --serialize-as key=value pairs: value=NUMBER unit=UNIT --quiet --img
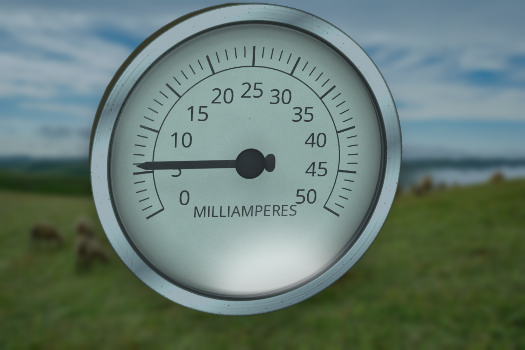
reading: value=6 unit=mA
